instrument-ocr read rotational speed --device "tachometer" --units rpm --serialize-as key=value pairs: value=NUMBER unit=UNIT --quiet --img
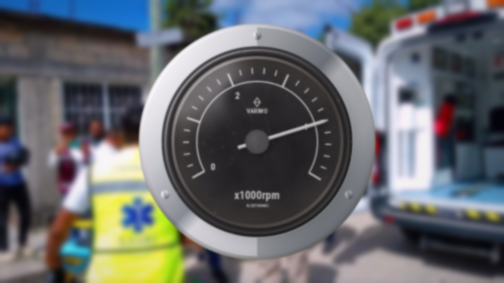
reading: value=4000 unit=rpm
